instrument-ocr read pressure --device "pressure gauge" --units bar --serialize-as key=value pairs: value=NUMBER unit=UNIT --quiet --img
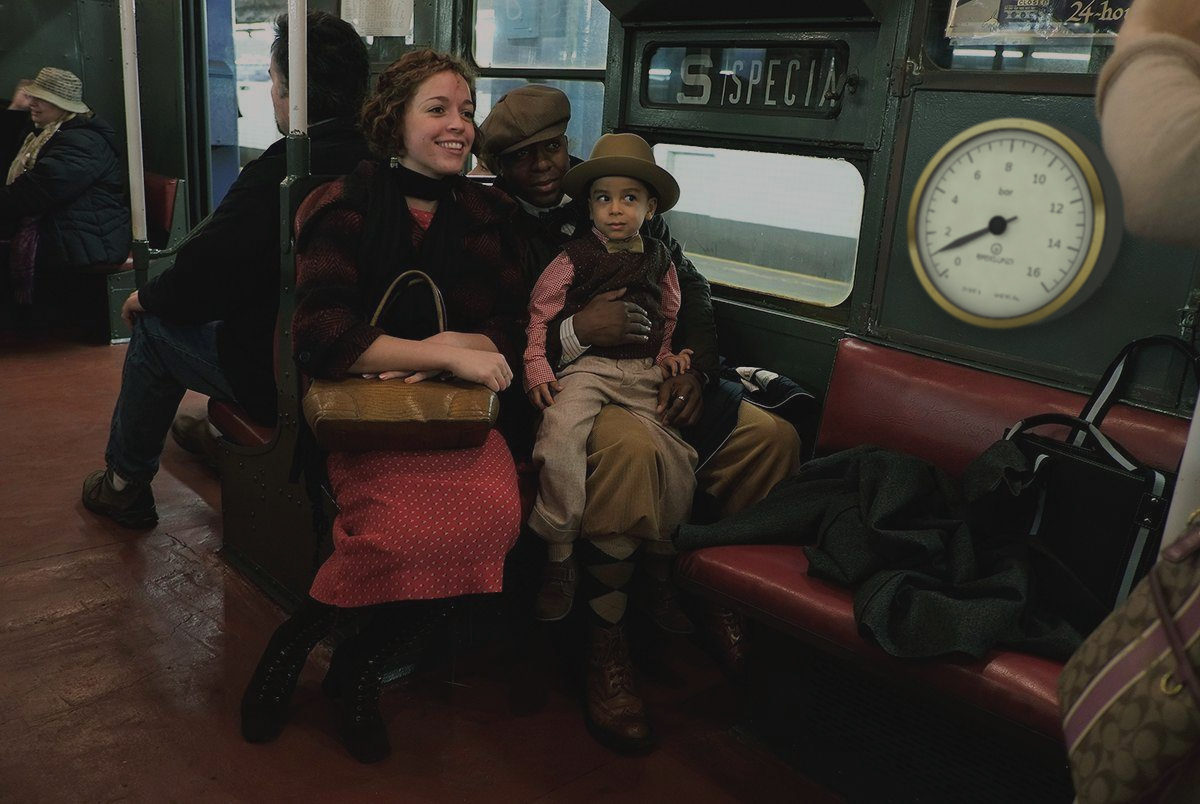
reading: value=1 unit=bar
